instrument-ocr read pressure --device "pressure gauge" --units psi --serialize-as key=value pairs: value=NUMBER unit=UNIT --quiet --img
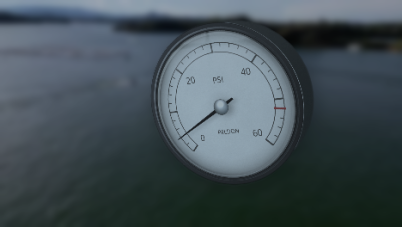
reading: value=4 unit=psi
